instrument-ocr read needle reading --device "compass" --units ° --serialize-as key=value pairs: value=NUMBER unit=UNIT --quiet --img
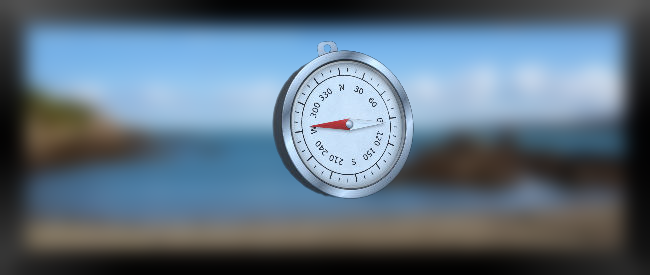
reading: value=275 unit=°
